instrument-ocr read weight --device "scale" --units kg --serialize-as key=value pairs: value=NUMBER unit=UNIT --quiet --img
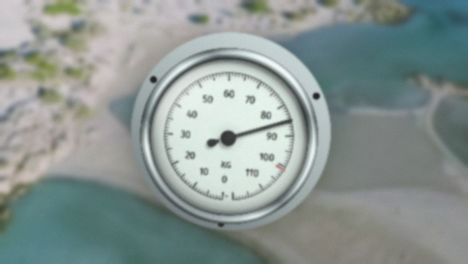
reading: value=85 unit=kg
